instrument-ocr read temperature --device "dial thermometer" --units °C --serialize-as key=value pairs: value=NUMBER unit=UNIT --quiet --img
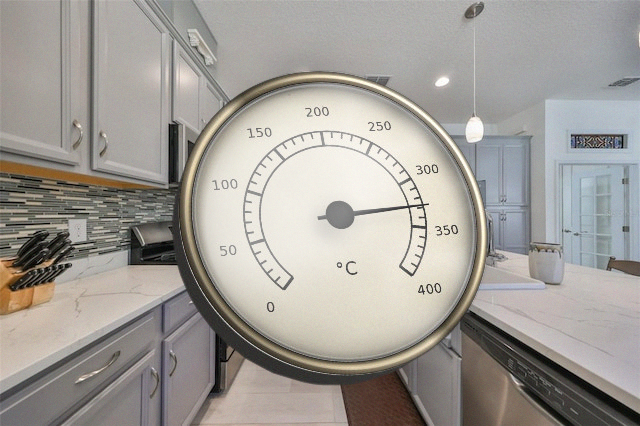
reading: value=330 unit=°C
